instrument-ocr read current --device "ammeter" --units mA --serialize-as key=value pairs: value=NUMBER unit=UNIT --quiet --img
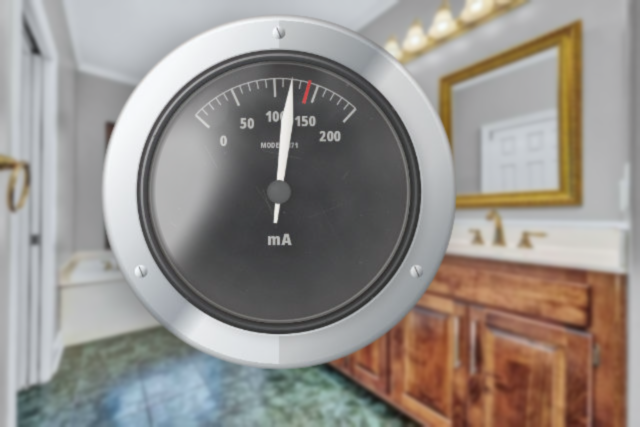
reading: value=120 unit=mA
